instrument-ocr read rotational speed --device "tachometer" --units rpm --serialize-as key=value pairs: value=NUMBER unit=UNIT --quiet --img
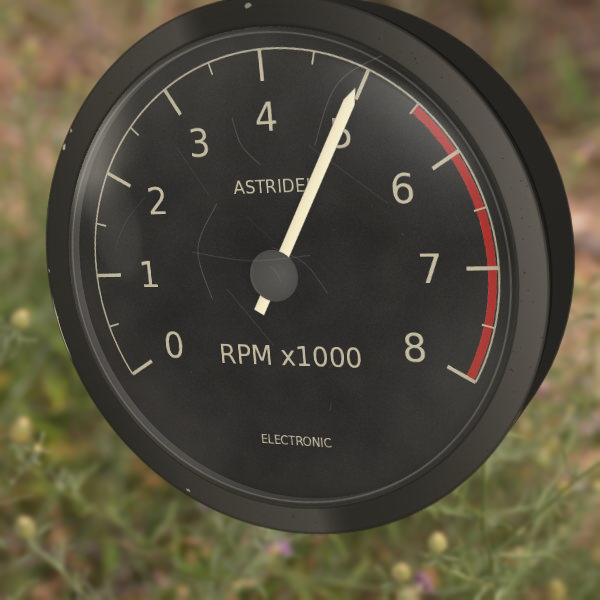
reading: value=5000 unit=rpm
